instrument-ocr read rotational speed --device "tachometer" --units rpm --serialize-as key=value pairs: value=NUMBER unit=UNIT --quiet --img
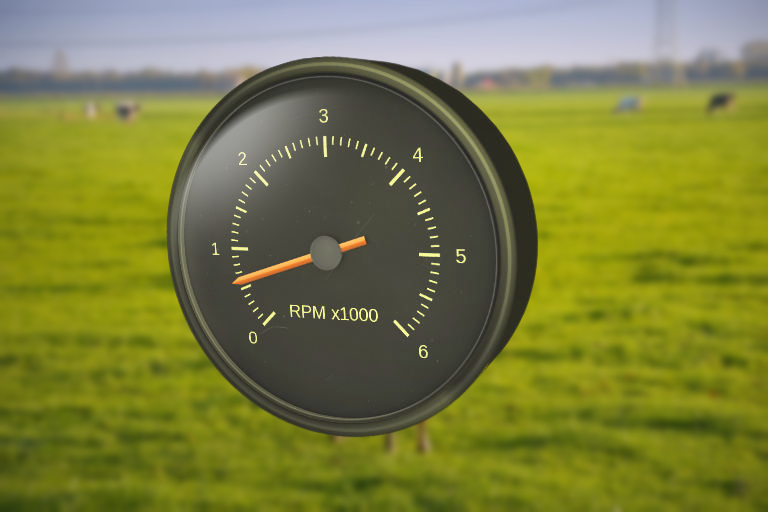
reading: value=600 unit=rpm
